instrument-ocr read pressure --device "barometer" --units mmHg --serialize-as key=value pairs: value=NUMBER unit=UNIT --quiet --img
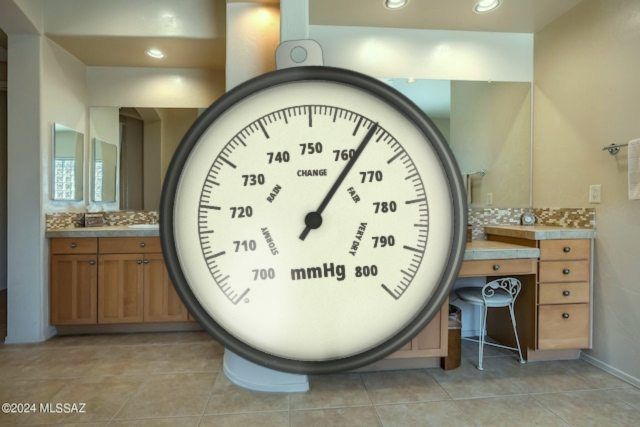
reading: value=763 unit=mmHg
